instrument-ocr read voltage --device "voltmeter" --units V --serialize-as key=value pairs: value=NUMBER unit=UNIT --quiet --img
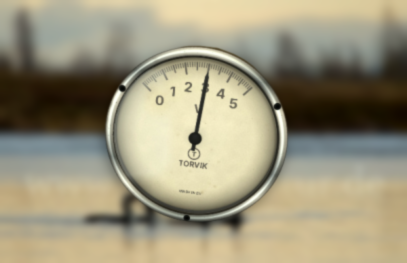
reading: value=3 unit=V
